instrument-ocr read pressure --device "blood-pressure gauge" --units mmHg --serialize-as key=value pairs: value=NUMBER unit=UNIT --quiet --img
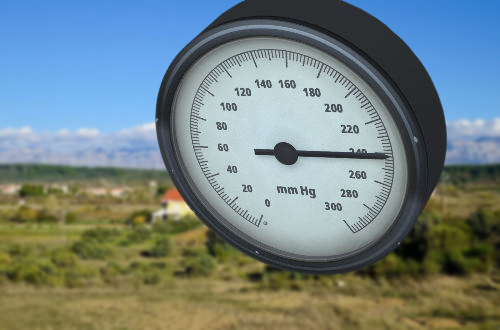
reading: value=240 unit=mmHg
